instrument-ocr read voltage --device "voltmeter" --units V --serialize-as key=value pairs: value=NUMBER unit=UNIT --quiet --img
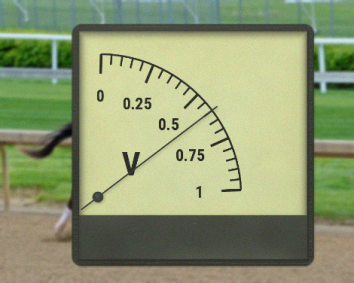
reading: value=0.6 unit=V
